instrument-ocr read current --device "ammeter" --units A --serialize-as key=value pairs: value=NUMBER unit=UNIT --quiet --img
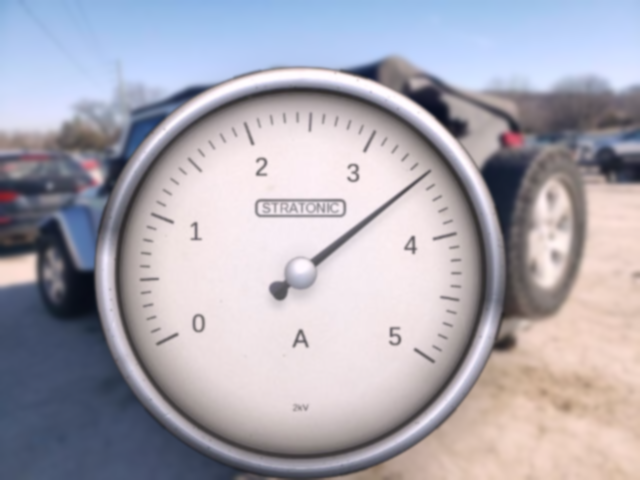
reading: value=3.5 unit=A
